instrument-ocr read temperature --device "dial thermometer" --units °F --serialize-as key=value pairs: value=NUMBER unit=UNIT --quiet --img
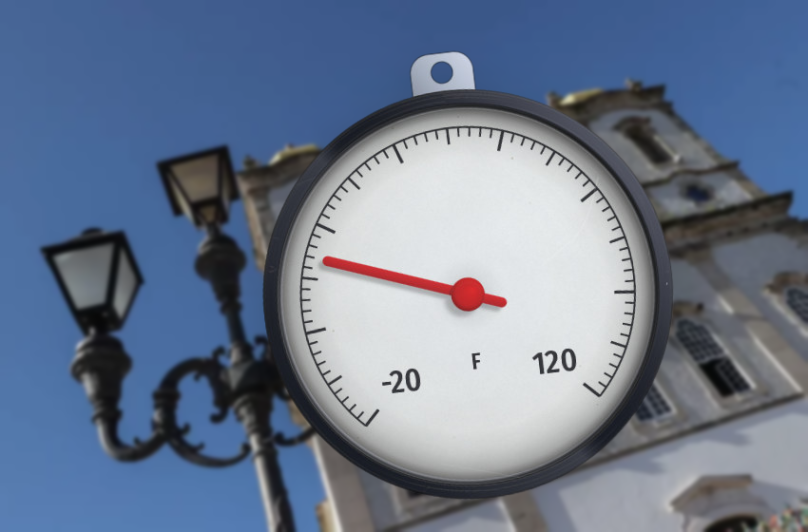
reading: value=14 unit=°F
